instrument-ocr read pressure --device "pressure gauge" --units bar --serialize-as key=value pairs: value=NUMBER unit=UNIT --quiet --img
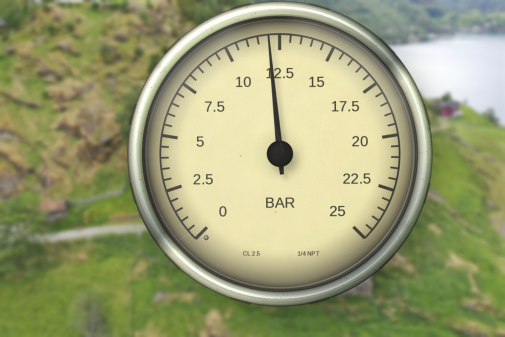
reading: value=12 unit=bar
